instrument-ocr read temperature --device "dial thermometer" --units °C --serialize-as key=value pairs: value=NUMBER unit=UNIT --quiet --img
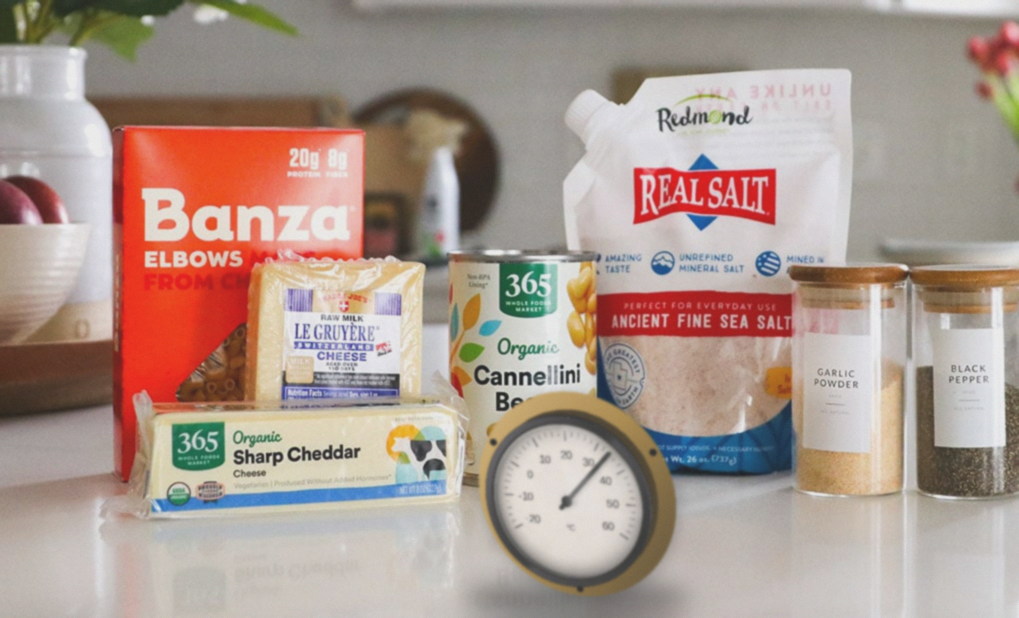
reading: value=34 unit=°C
